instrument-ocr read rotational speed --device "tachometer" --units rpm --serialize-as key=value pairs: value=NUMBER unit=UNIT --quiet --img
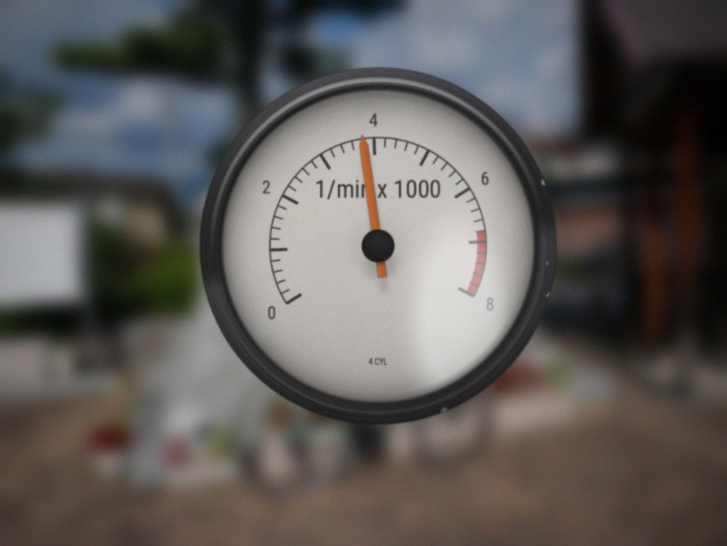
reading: value=3800 unit=rpm
